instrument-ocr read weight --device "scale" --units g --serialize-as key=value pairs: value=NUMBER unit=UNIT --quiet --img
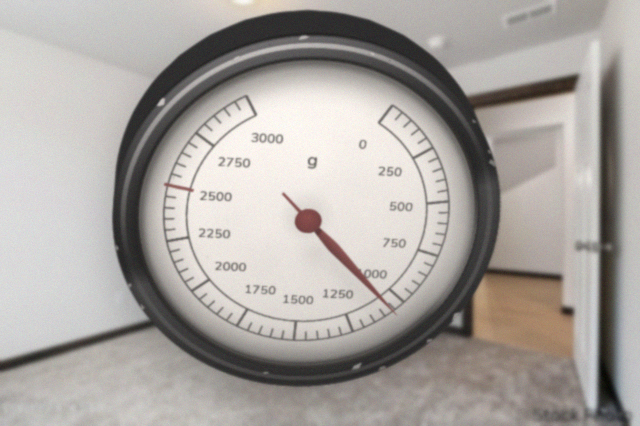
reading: value=1050 unit=g
